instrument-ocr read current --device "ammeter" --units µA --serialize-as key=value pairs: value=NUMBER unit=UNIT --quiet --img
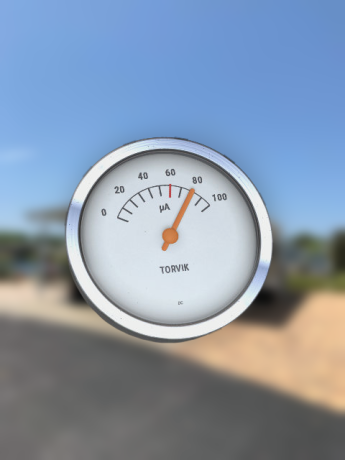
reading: value=80 unit=µA
